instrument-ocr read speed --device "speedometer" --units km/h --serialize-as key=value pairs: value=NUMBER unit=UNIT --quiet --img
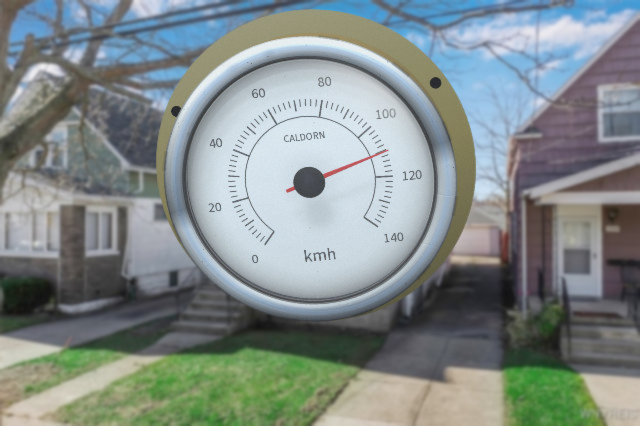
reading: value=110 unit=km/h
